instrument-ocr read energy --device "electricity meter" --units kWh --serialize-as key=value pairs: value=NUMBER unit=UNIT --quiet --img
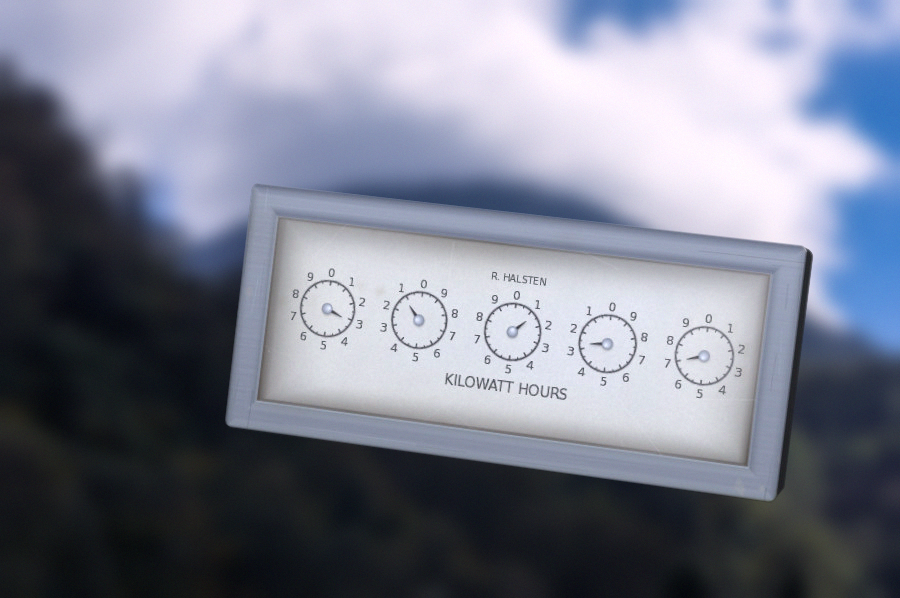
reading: value=31127 unit=kWh
